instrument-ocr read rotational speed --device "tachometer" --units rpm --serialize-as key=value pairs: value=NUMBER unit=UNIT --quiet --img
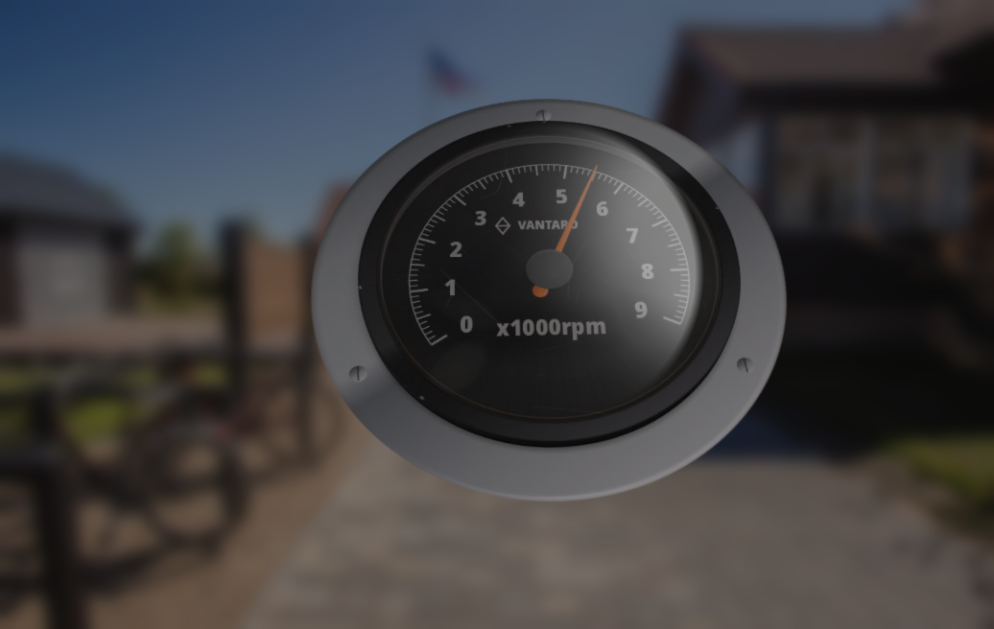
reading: value=5500 unit=rpm
